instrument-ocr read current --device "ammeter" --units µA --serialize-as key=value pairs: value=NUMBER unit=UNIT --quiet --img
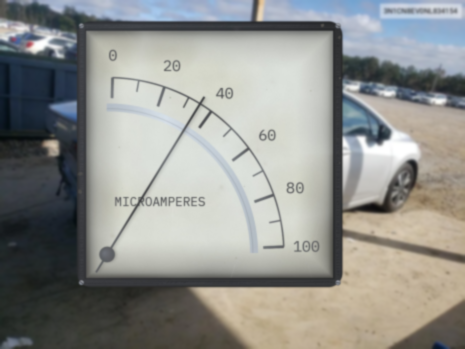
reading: value=35 unit=µA
